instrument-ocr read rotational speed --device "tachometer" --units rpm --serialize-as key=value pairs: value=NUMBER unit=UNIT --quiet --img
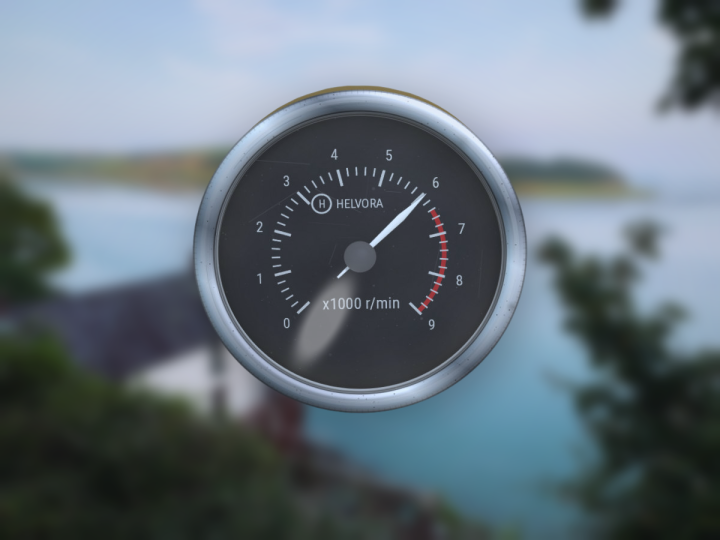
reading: value=6000 unit=rpm
